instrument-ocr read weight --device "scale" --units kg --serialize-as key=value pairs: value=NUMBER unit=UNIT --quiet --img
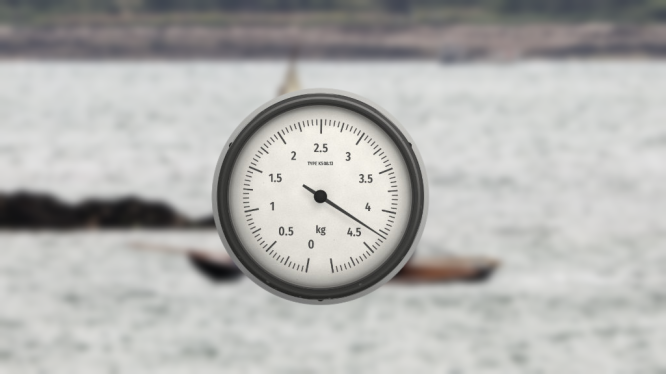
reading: value=4.3 unit=kg
